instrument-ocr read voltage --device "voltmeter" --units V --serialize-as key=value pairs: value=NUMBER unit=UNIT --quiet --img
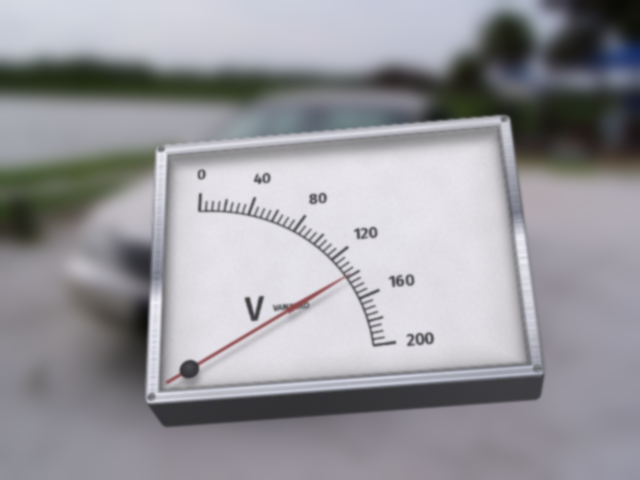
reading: value=140 unit=V
